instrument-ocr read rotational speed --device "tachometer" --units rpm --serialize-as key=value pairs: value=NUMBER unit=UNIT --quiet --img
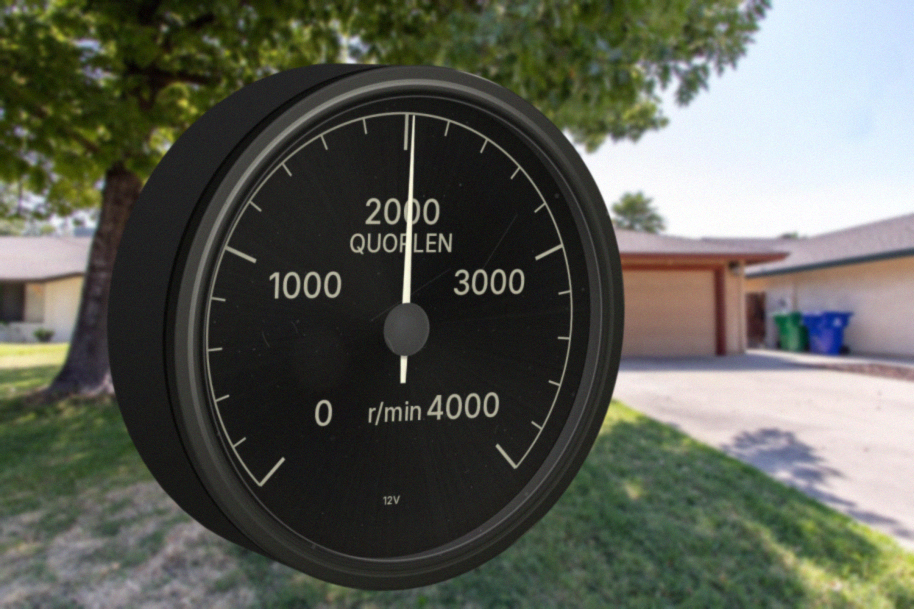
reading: value=2000 unit=rpm
